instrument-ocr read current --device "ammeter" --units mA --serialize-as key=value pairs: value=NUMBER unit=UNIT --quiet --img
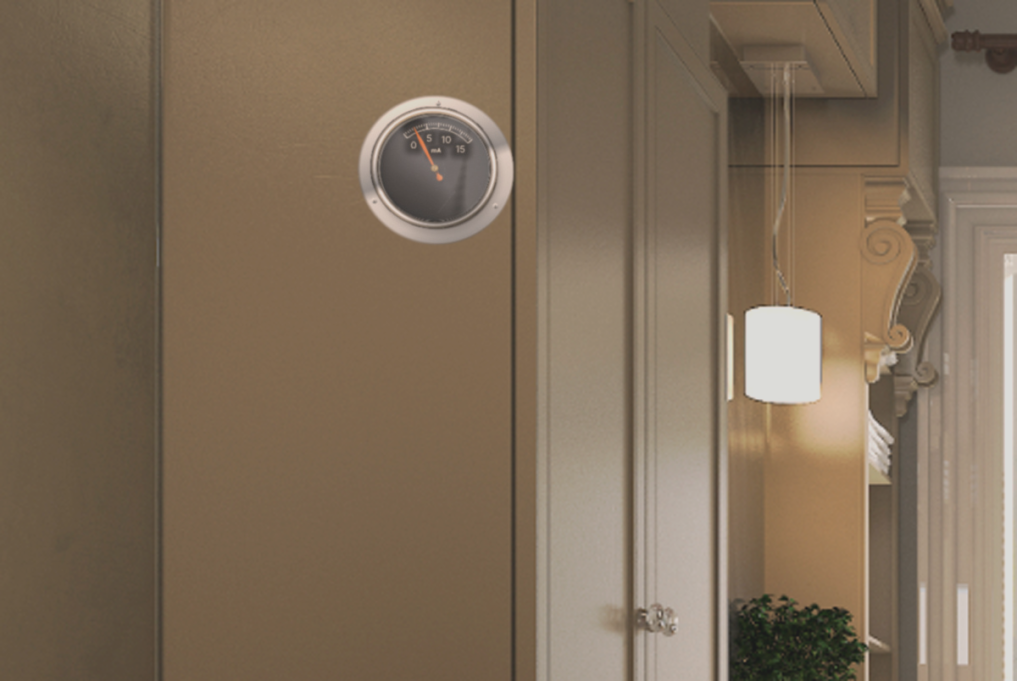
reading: value=2.5 unit=mA
